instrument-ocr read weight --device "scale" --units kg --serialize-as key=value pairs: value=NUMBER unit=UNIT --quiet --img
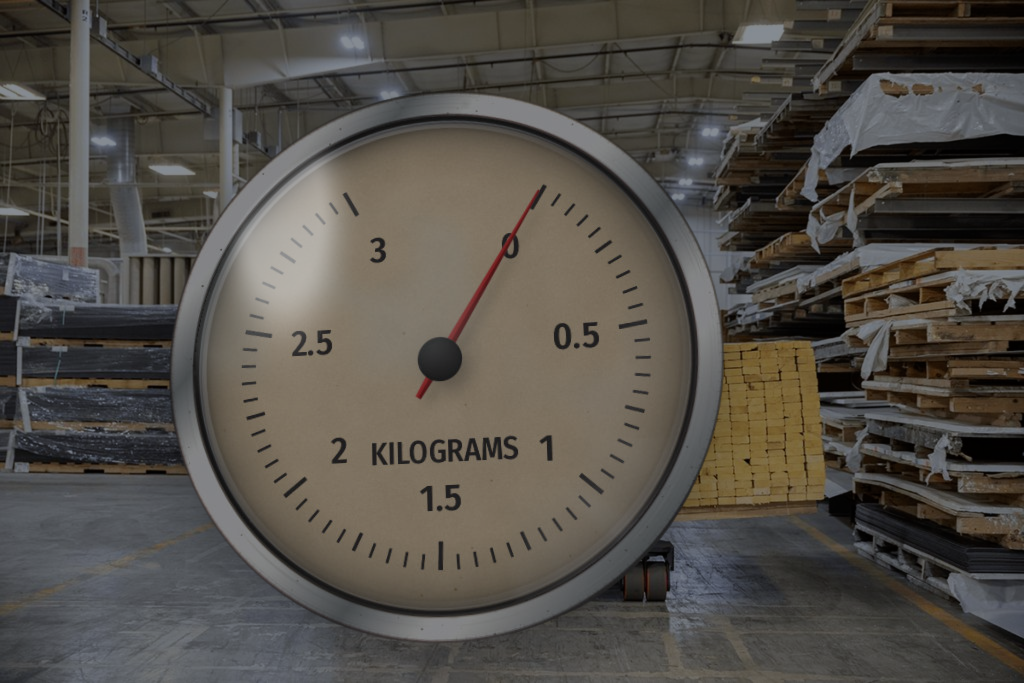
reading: value=0 unit=kg
